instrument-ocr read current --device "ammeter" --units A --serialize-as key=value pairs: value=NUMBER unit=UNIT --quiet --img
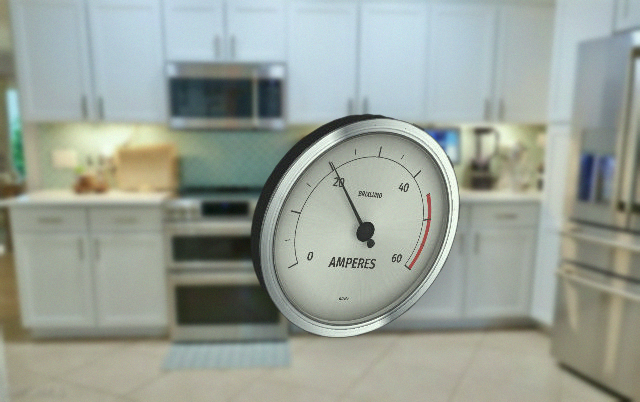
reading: value=20 unit=A
